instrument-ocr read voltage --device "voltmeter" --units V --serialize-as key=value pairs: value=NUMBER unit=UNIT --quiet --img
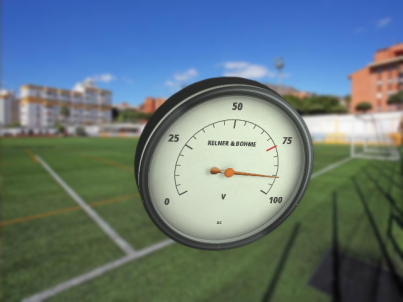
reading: value=90 unit=V
